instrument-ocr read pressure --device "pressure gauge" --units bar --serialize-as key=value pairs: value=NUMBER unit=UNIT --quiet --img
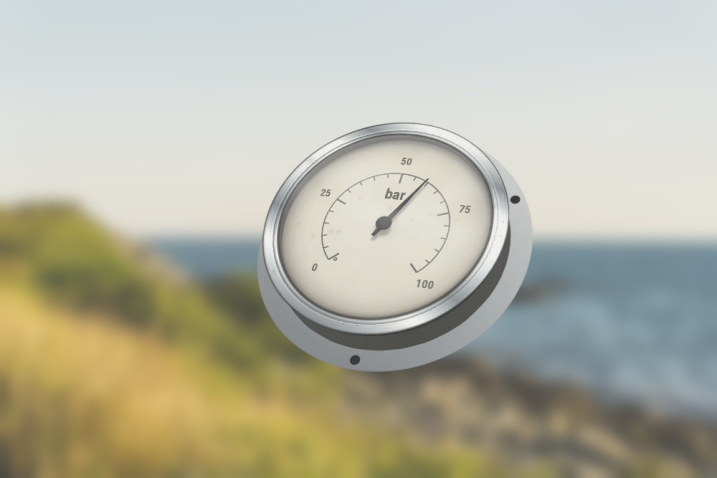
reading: value=60 unit=bar
